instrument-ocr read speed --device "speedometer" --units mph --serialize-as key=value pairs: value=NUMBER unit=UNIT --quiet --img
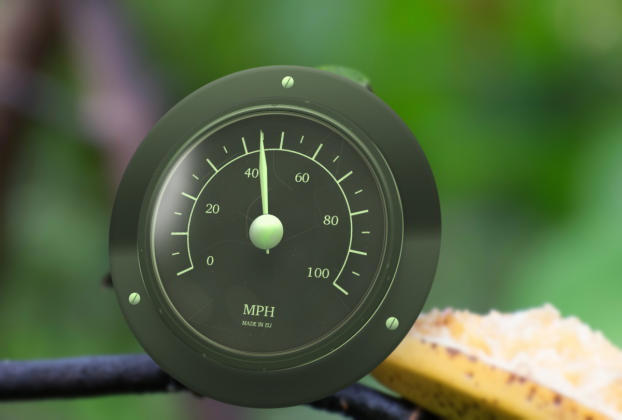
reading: value=45 unit=mph
